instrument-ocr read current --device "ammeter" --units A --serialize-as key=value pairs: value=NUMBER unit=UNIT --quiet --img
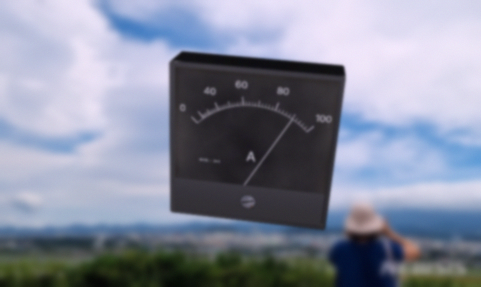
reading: value=90 unit=A
